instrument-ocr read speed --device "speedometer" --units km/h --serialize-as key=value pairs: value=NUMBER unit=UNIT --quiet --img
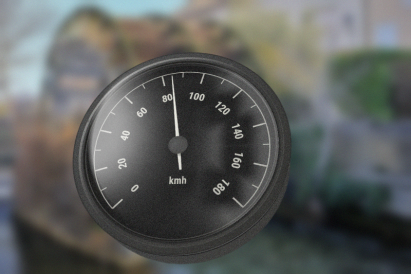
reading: value=85 unit=km/h
